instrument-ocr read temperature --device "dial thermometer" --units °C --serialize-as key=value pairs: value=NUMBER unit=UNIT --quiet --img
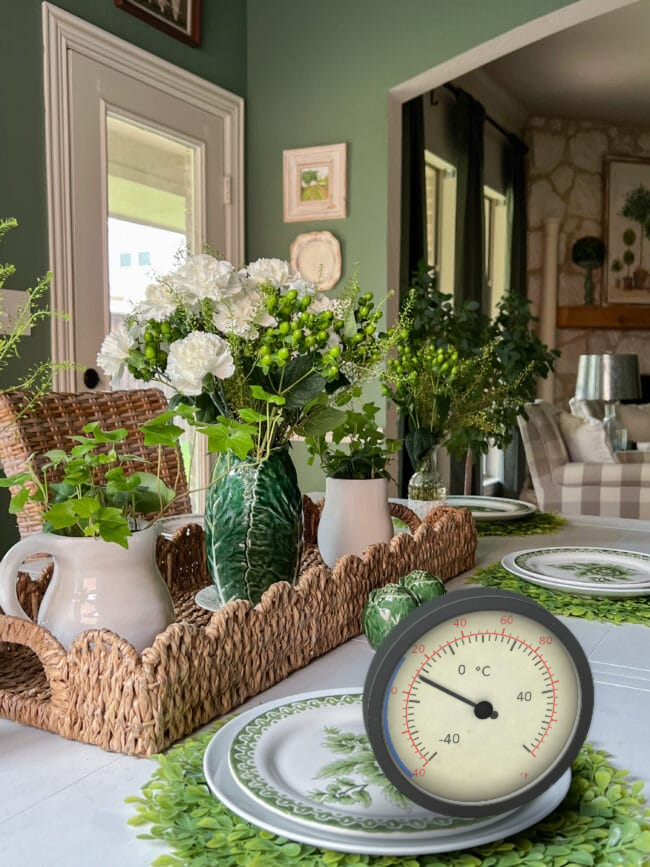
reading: value=-12 unit=°C
